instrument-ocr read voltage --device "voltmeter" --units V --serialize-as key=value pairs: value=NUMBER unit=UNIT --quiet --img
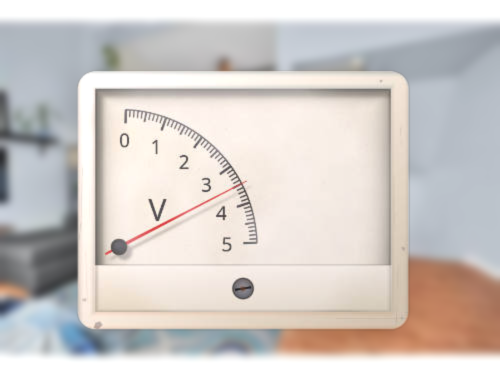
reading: value=3.5 unit=V
